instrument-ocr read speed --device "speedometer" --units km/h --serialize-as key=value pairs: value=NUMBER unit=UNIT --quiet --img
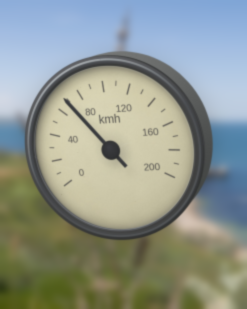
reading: value=70 unit=km/h
